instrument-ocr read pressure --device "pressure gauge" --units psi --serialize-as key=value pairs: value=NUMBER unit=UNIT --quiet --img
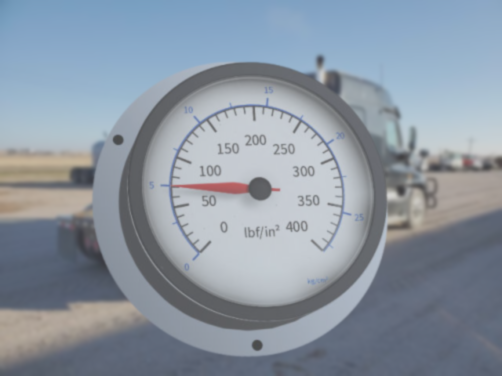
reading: value=70 unit=psi
